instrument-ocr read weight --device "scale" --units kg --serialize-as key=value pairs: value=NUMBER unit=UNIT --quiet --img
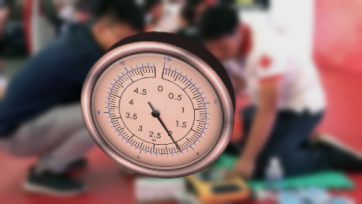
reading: value=2 unit=kg
